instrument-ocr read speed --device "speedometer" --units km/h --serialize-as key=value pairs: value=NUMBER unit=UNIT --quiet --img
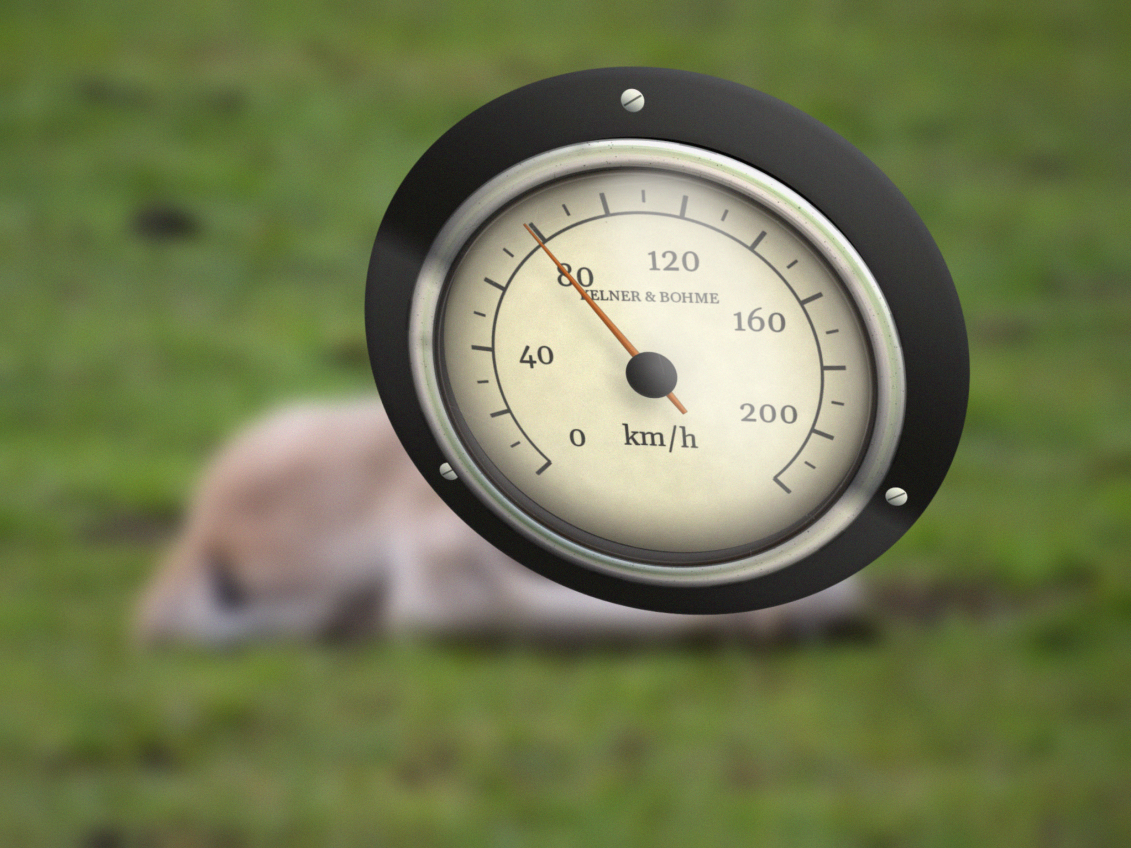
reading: value=80 unit=km/h
